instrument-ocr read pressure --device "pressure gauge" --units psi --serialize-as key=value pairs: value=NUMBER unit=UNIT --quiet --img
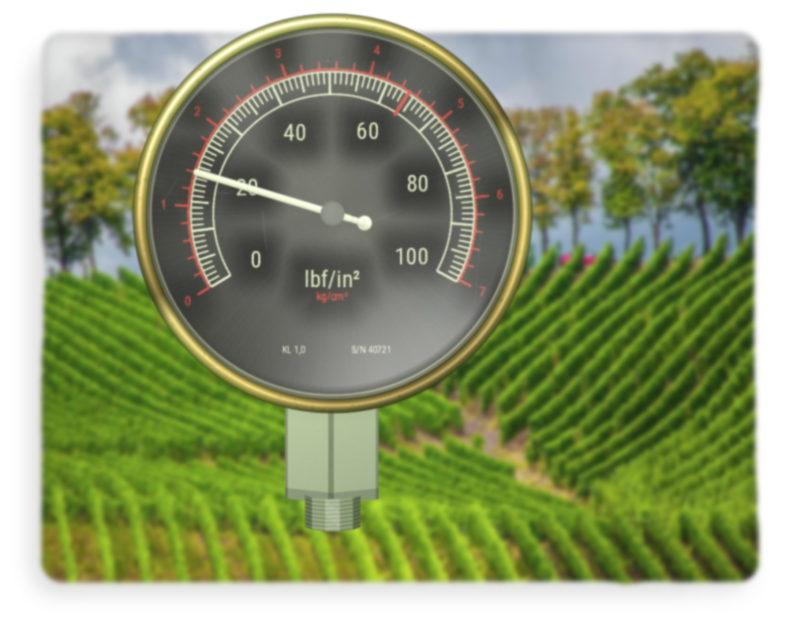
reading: value=20 unit=psi
